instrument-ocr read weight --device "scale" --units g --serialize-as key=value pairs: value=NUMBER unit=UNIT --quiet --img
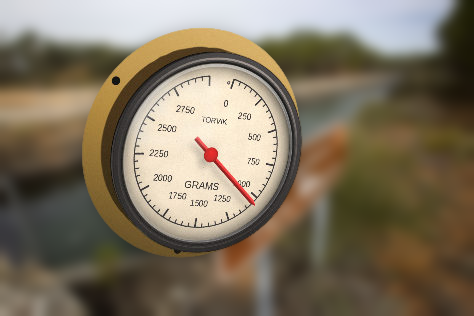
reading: value=1050 unit=g
